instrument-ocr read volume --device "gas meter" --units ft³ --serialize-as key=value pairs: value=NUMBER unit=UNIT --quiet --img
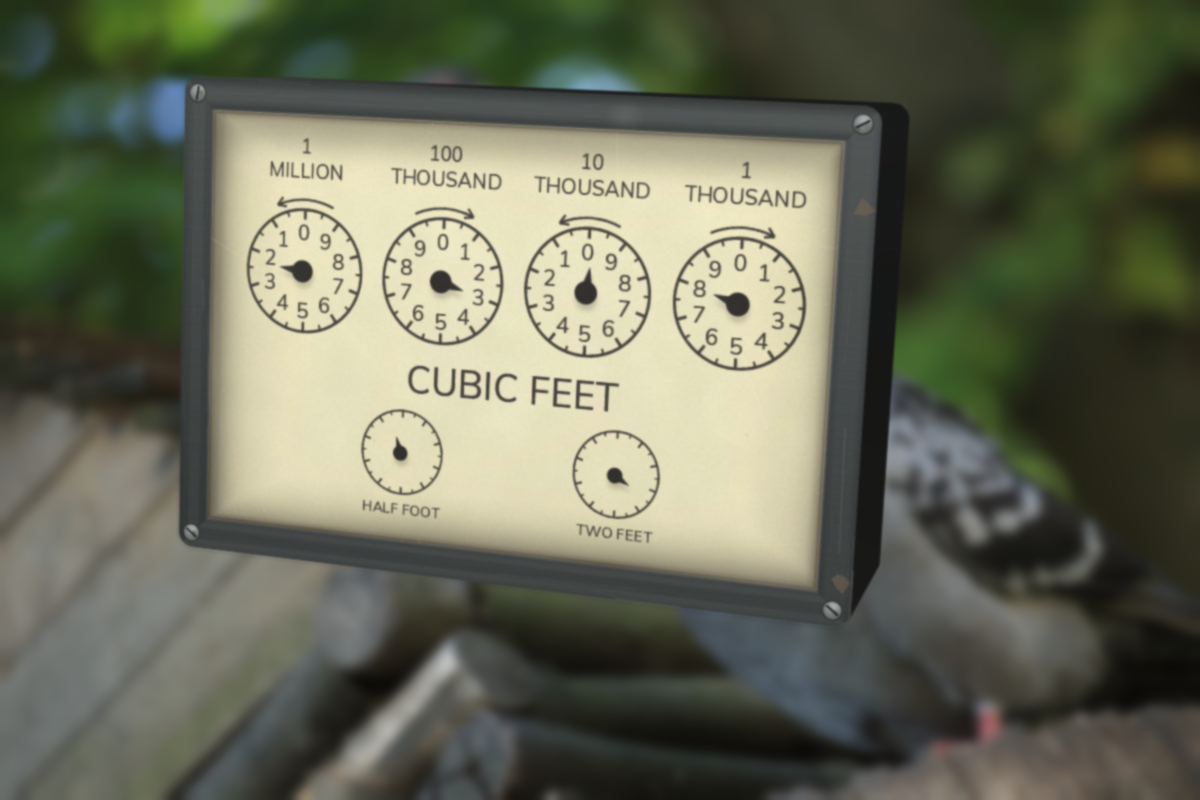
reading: value=229800 unit=ft³
